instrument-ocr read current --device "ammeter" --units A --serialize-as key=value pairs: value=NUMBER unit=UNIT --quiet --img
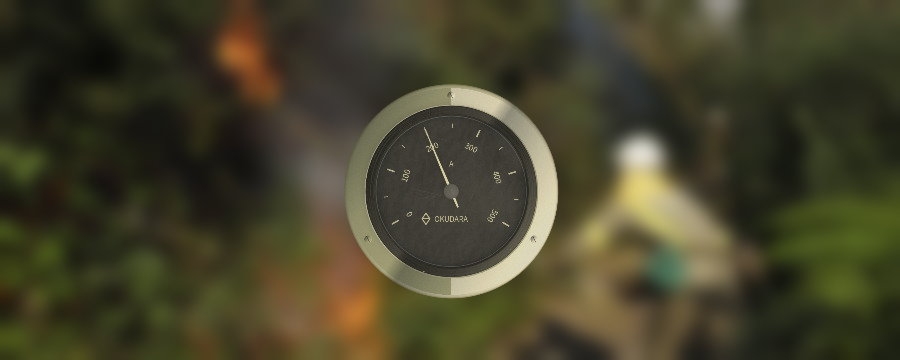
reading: value=200 unit=A
